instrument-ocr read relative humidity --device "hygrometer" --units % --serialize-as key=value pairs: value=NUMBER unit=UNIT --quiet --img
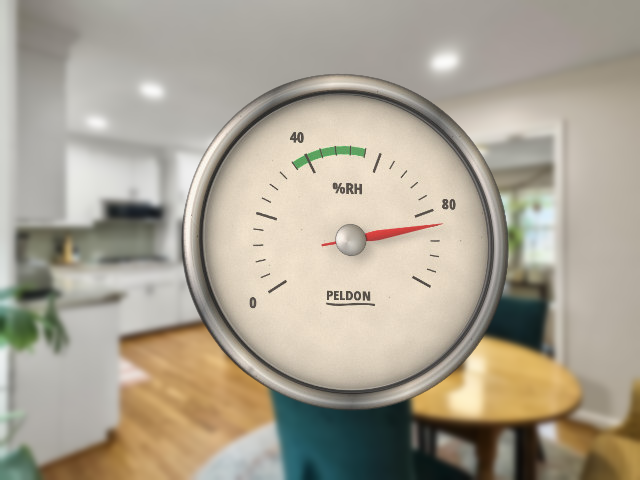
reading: value=84 unit=%
